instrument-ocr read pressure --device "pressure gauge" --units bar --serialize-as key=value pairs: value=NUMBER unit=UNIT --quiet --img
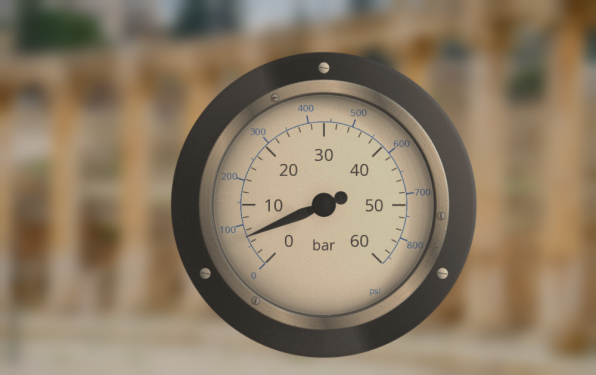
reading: value=5 unit=bar
